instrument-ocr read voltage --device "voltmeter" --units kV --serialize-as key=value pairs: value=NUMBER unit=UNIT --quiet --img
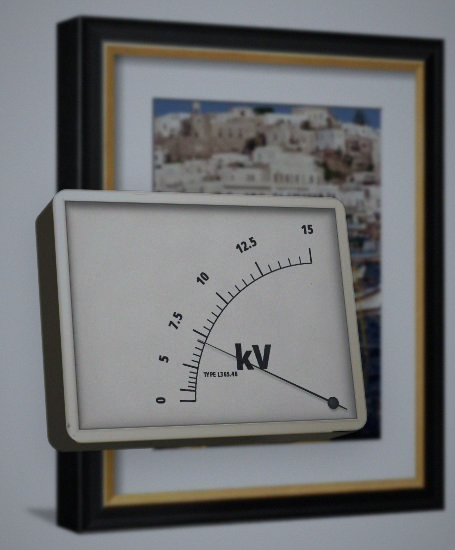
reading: value=7 unit=kV
